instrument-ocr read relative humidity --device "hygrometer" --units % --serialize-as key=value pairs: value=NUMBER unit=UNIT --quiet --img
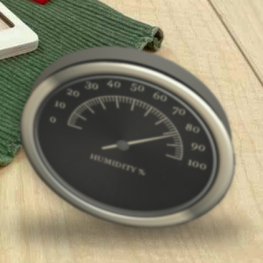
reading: value=80 unit=%
